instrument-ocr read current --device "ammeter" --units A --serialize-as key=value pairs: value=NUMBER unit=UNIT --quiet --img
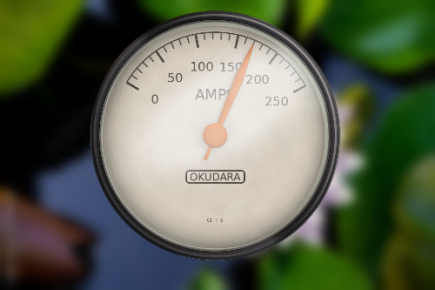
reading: value=170 unit=A
